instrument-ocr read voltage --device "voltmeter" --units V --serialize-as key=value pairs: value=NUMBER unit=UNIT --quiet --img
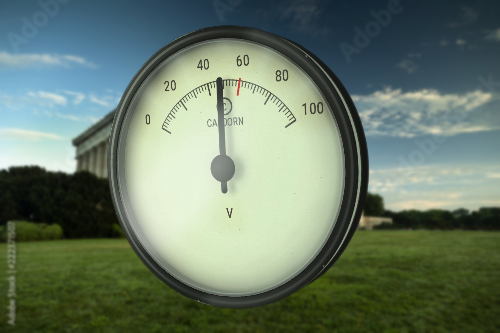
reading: value=50 unit=V
